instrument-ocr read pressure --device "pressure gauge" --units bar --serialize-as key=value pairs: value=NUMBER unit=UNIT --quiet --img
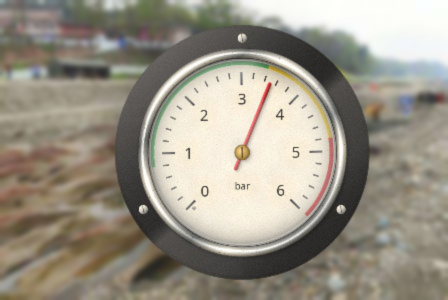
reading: value=3.5 unit=bar
